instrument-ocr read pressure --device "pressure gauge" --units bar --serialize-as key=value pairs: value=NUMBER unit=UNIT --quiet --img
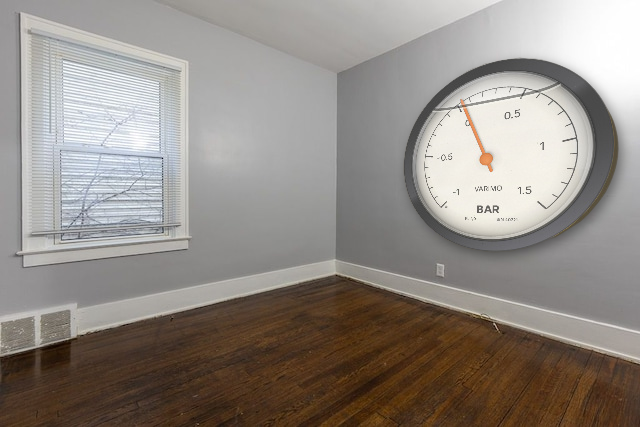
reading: value=0.05 unit=bar
